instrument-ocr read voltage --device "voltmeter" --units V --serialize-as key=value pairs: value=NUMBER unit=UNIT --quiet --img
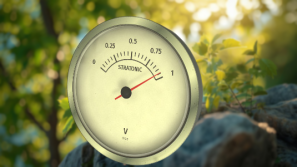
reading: value=0.95 unit=V
